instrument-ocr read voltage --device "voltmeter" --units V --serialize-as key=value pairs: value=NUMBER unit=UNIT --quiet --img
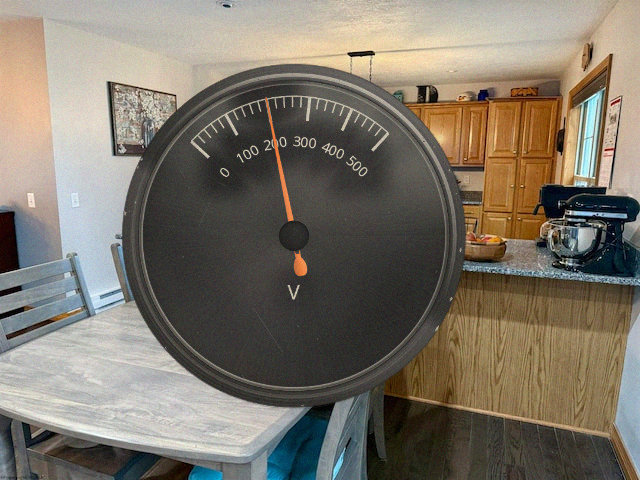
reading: value=200 unit=V
